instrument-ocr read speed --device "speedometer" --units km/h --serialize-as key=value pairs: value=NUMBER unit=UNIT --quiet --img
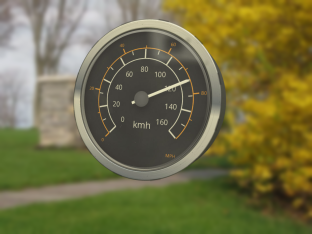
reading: value=120 unit=km/h
